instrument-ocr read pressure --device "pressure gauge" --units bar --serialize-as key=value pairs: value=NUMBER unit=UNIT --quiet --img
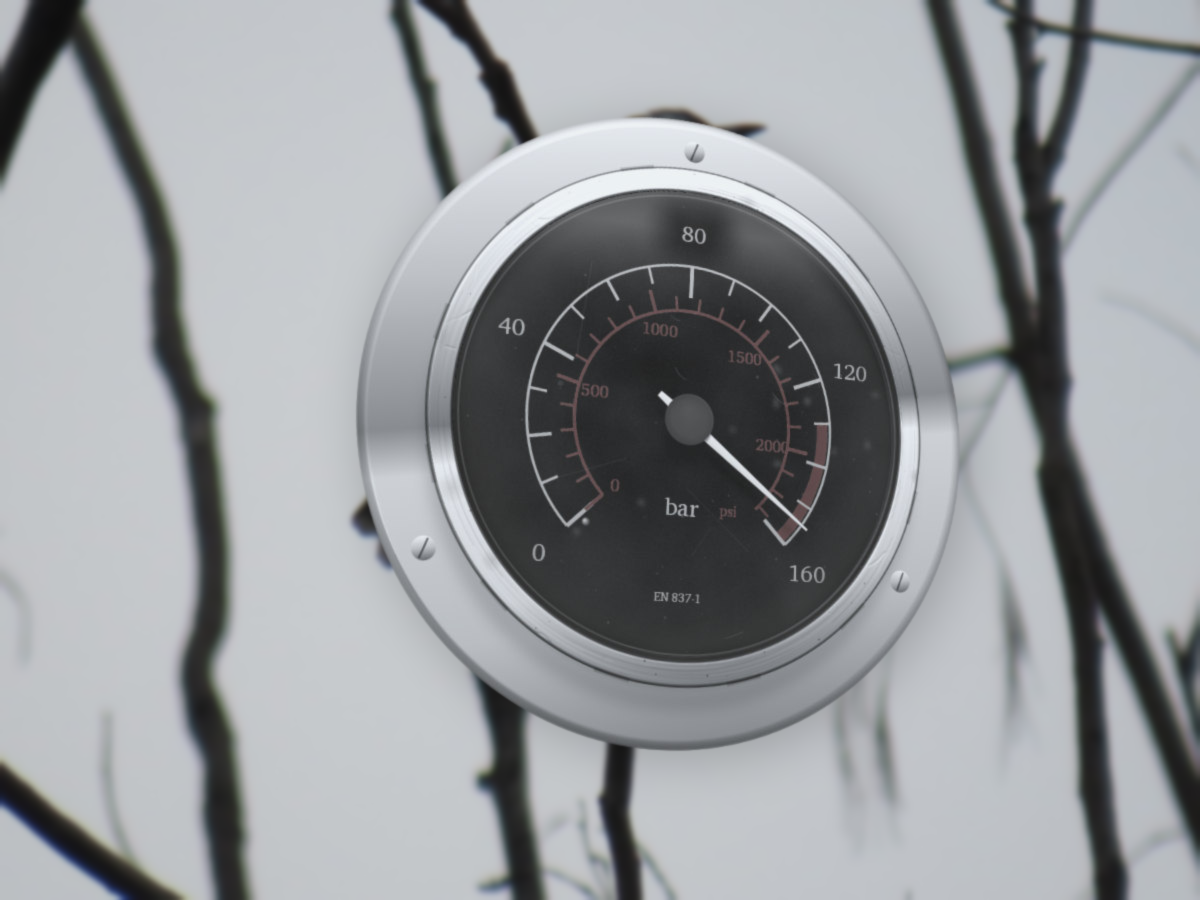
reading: value=155 unit=bar
